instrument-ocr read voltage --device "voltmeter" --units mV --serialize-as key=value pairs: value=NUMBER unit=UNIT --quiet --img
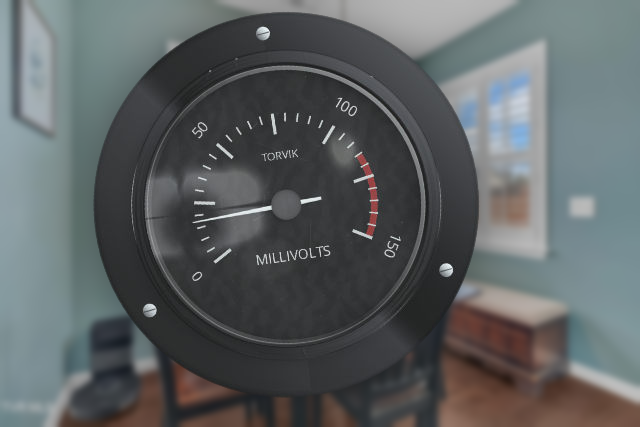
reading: value=17.5 unit=mV
